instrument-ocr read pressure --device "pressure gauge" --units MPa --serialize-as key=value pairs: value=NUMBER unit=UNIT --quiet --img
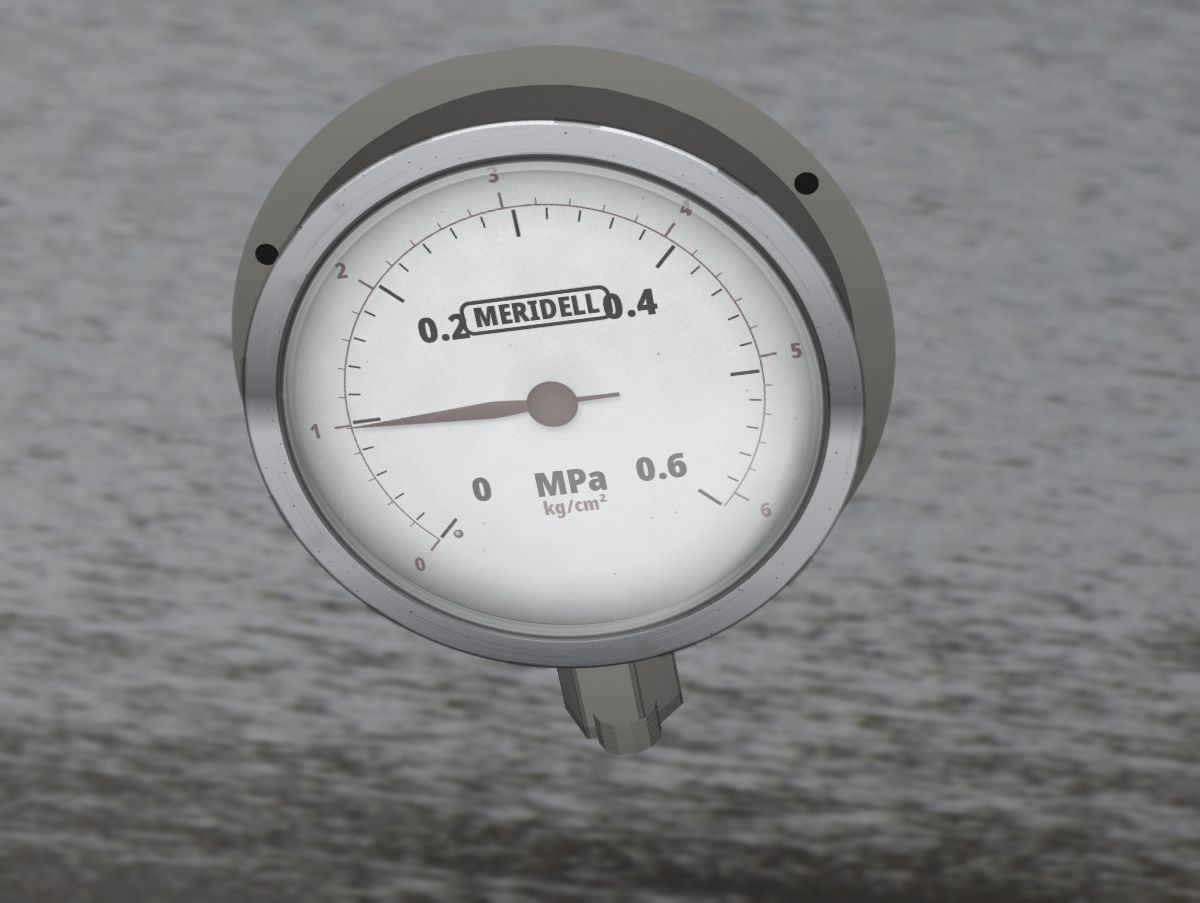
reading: value=0.1 unit=MPa
